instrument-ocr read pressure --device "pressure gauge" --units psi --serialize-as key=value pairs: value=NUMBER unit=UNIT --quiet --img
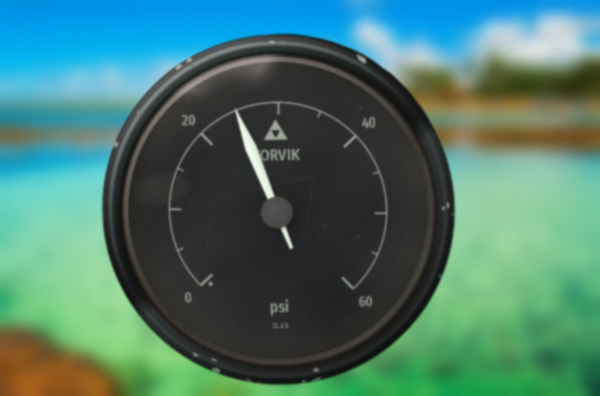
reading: value=25 unit=psi
